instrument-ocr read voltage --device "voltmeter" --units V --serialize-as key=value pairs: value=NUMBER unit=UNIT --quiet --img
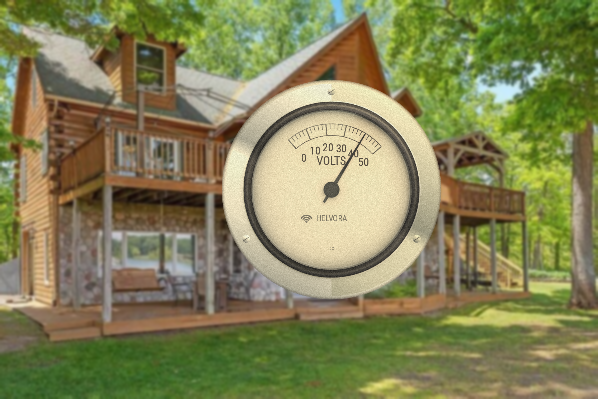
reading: value=40 unit=V
